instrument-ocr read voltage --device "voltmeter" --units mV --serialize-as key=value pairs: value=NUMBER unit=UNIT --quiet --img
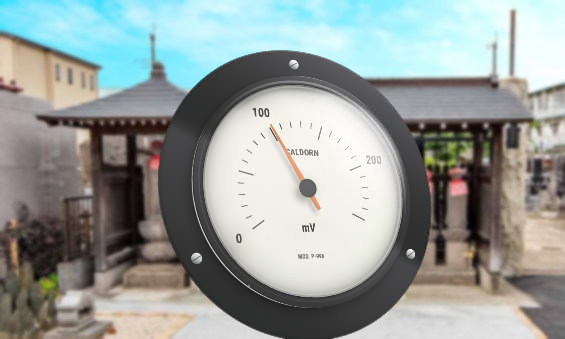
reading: value=100 unit=mV
